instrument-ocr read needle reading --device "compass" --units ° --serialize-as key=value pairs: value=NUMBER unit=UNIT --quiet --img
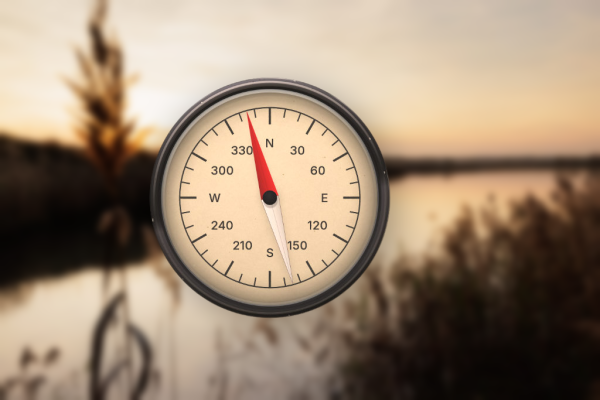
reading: value=345 unit=°
